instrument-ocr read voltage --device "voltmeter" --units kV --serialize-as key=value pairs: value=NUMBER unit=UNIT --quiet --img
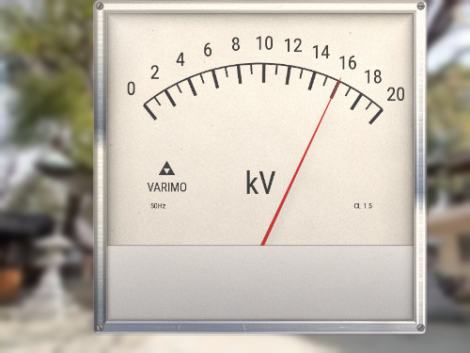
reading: value=16 unit=kV
